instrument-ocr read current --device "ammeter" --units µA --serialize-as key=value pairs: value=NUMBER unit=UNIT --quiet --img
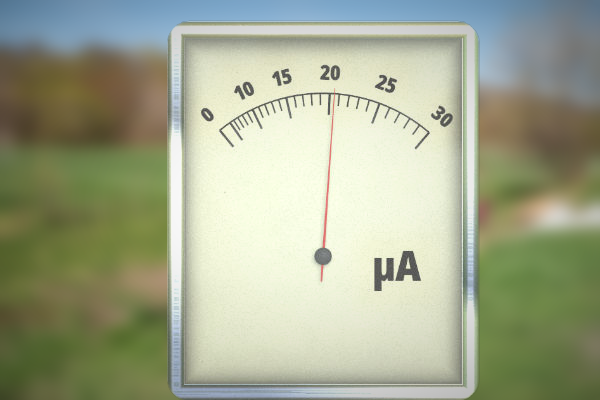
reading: value=20.5 unit=µA
